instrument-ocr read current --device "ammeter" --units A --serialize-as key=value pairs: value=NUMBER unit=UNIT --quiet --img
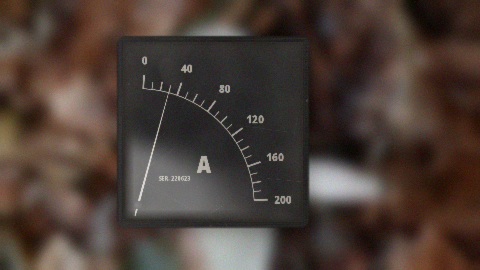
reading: value=30 unit=A
